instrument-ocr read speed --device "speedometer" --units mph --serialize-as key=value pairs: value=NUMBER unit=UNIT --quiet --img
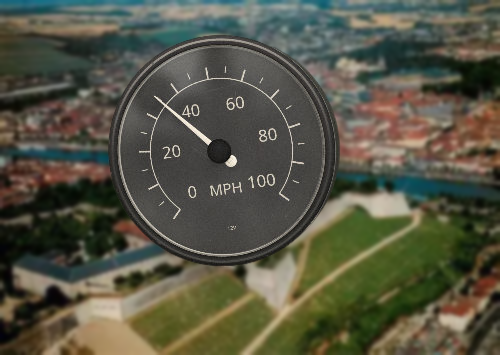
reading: value=35 unit=mph
